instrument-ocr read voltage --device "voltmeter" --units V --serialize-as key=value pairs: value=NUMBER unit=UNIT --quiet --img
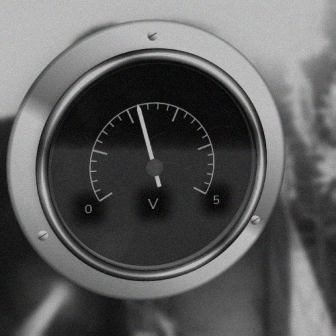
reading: value=2.2 unit=V
